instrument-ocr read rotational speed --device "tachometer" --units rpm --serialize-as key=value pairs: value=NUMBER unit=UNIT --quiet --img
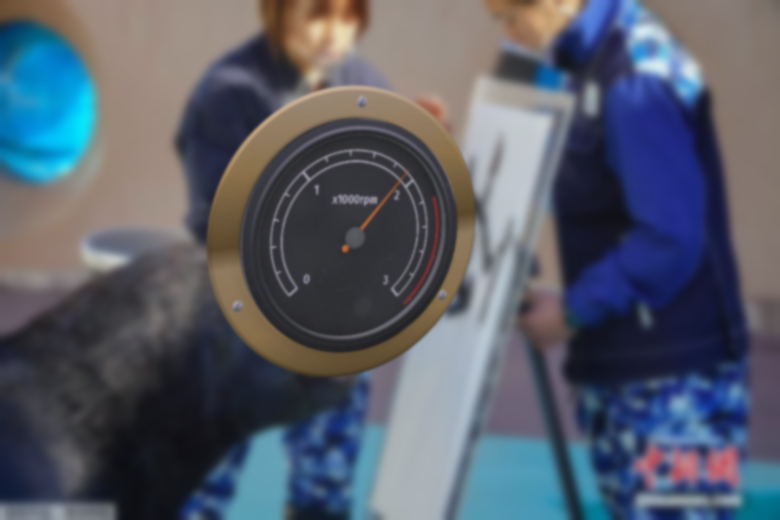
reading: value=1900 unit=rpm
